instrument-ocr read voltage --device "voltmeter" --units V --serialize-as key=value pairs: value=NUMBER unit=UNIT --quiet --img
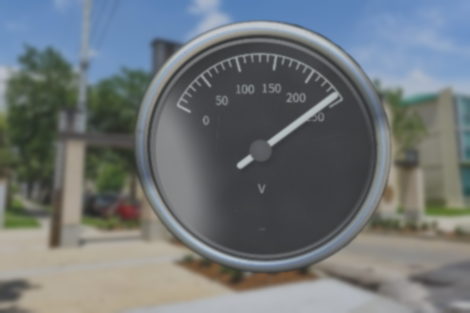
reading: value=240 unit=V
